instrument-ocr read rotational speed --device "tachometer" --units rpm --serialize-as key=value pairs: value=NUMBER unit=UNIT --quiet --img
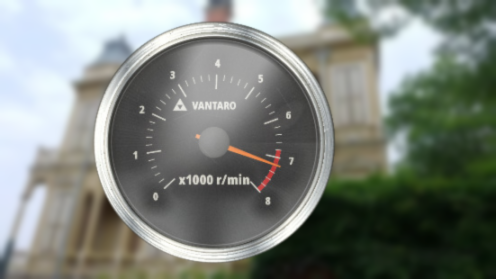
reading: value=7200 unit=rpm
